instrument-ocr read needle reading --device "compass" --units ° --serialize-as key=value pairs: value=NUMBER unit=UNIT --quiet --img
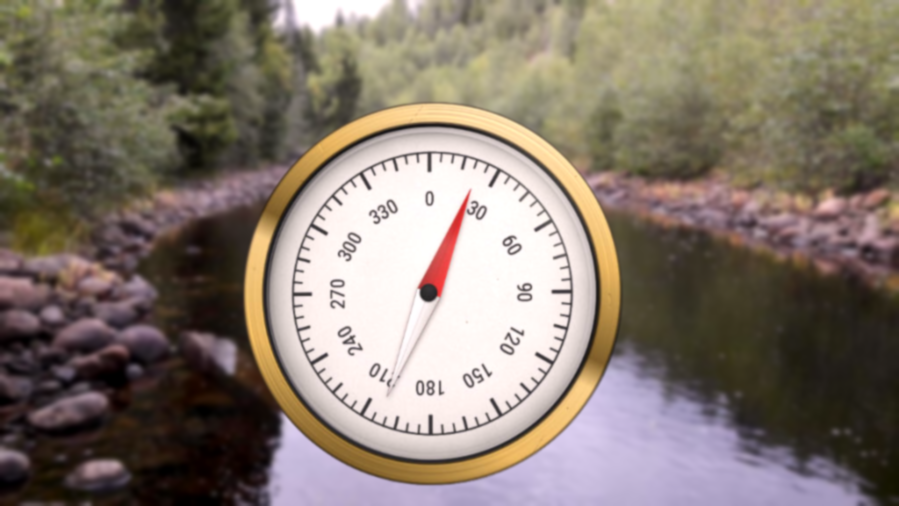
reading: value=22.5 unit=°
